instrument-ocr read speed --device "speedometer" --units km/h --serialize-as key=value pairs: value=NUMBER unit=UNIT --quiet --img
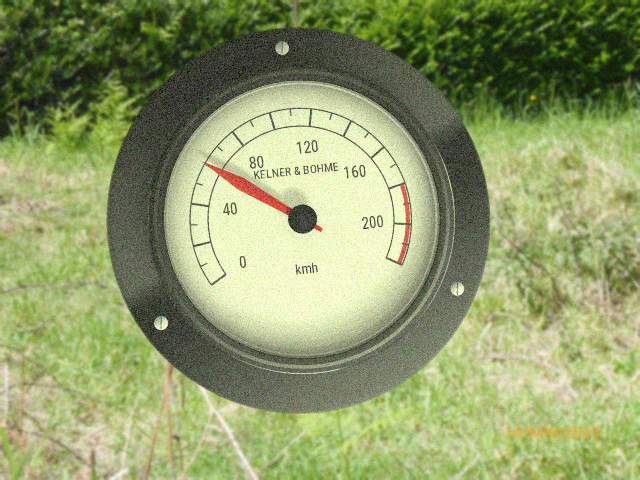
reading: value=60 unit=km/h
